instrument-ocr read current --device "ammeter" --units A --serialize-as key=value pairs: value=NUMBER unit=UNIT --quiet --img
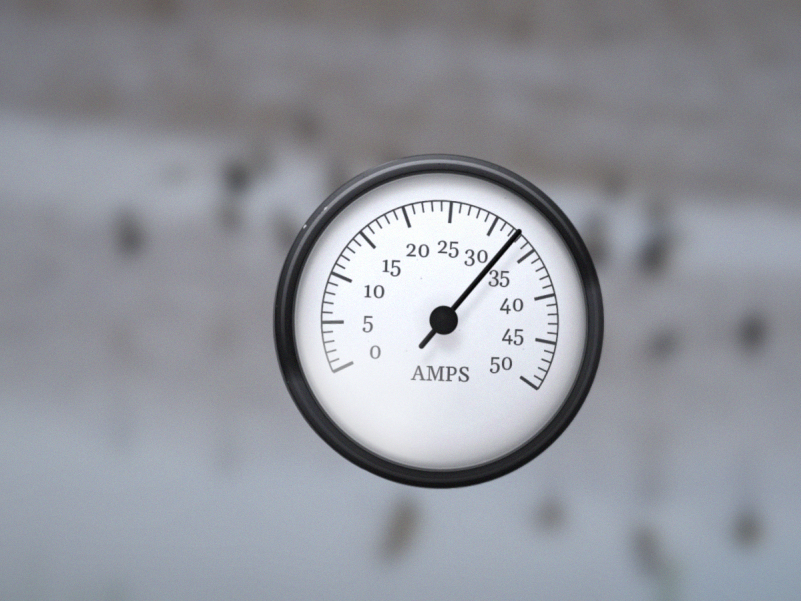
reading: value=32.5 unit=A
